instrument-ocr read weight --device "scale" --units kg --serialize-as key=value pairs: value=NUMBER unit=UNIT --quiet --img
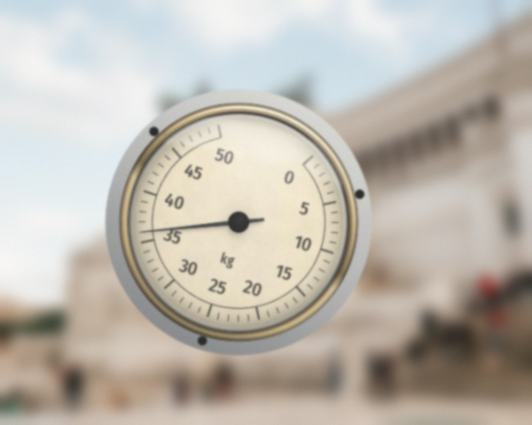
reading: value=36 unit=kg
